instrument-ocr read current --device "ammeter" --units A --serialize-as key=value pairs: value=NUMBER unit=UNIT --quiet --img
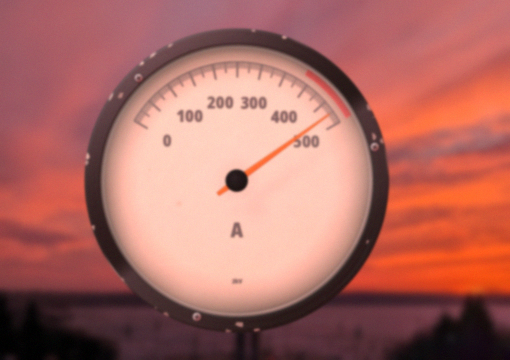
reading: value=475 unit=A
